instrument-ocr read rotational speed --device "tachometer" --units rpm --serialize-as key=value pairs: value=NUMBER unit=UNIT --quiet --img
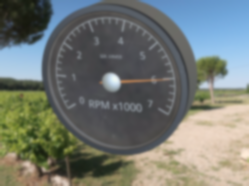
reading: value=6000 unit=rpm
